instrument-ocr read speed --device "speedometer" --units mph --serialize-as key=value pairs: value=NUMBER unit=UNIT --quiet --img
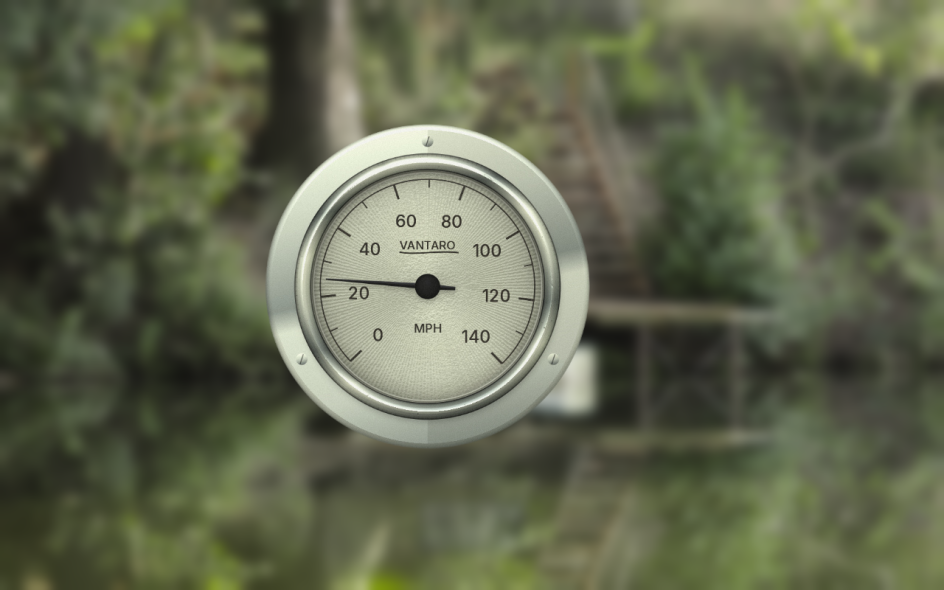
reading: value=25 unit=mph
